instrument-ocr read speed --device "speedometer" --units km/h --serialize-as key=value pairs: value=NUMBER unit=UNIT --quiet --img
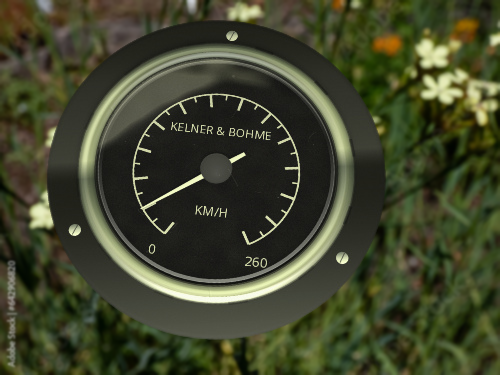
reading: value=20 unit=km/h
